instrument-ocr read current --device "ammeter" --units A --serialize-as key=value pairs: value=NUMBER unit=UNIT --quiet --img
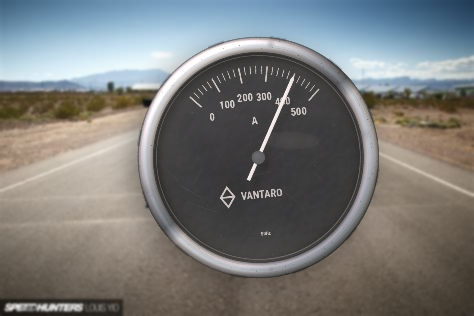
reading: value=400 unit=A
